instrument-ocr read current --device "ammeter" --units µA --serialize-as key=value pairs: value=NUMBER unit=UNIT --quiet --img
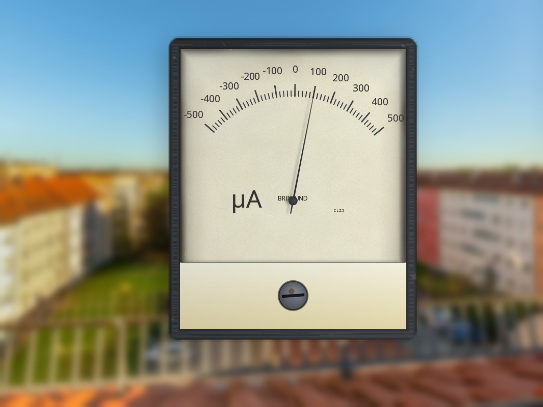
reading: value=100 unit=µA
